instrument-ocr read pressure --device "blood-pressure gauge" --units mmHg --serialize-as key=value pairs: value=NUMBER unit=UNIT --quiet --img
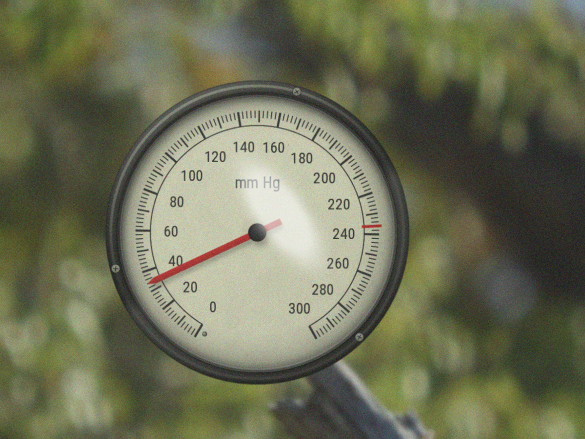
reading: value=34 unit=mmHg
